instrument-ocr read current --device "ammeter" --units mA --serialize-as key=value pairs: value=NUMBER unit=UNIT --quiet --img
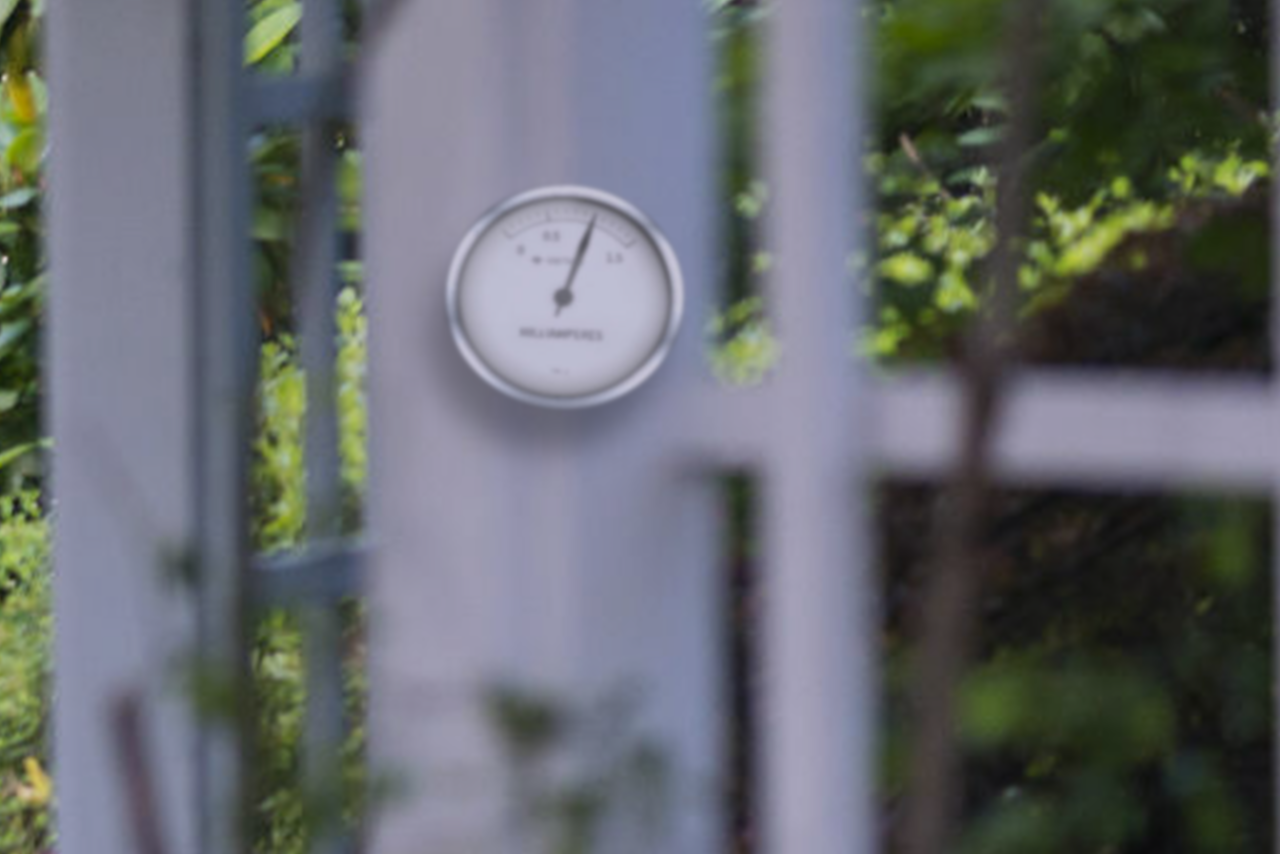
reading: value=1 unit=mA
